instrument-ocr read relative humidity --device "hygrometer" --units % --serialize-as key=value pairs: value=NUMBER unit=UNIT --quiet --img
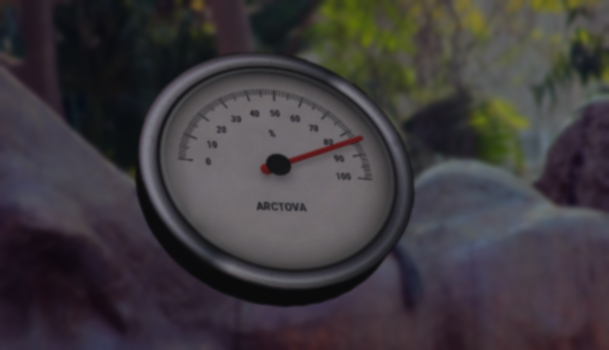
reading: value=85 unit=%
